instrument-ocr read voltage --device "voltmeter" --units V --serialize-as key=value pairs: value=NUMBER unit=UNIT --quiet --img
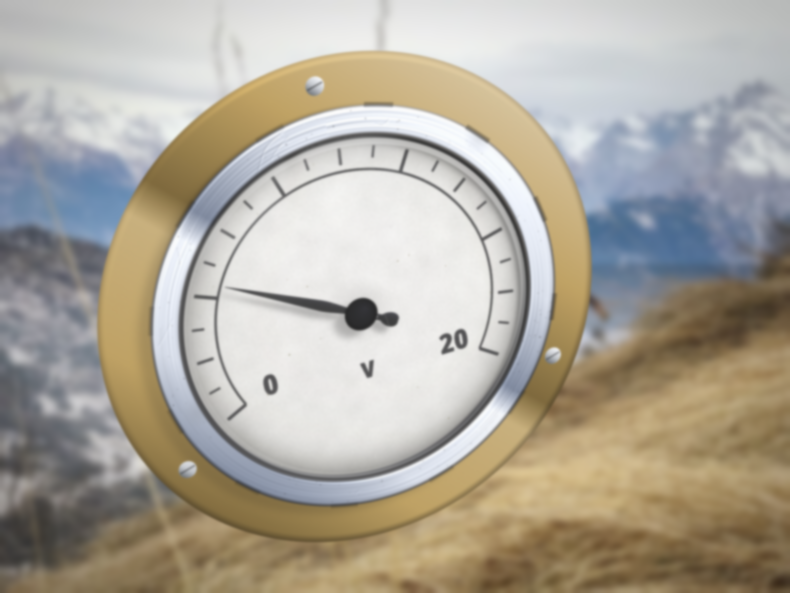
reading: value=4.5 unit=V
